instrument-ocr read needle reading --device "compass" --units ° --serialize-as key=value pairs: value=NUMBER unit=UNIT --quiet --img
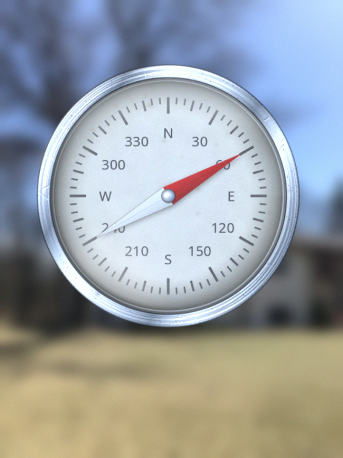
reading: value=60 unit=°
